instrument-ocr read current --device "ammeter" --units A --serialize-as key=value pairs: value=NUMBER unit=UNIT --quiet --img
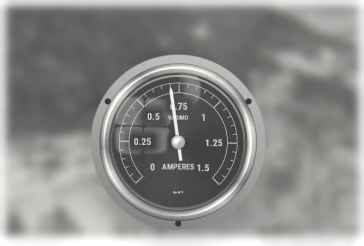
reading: value=0.7 unit=A
